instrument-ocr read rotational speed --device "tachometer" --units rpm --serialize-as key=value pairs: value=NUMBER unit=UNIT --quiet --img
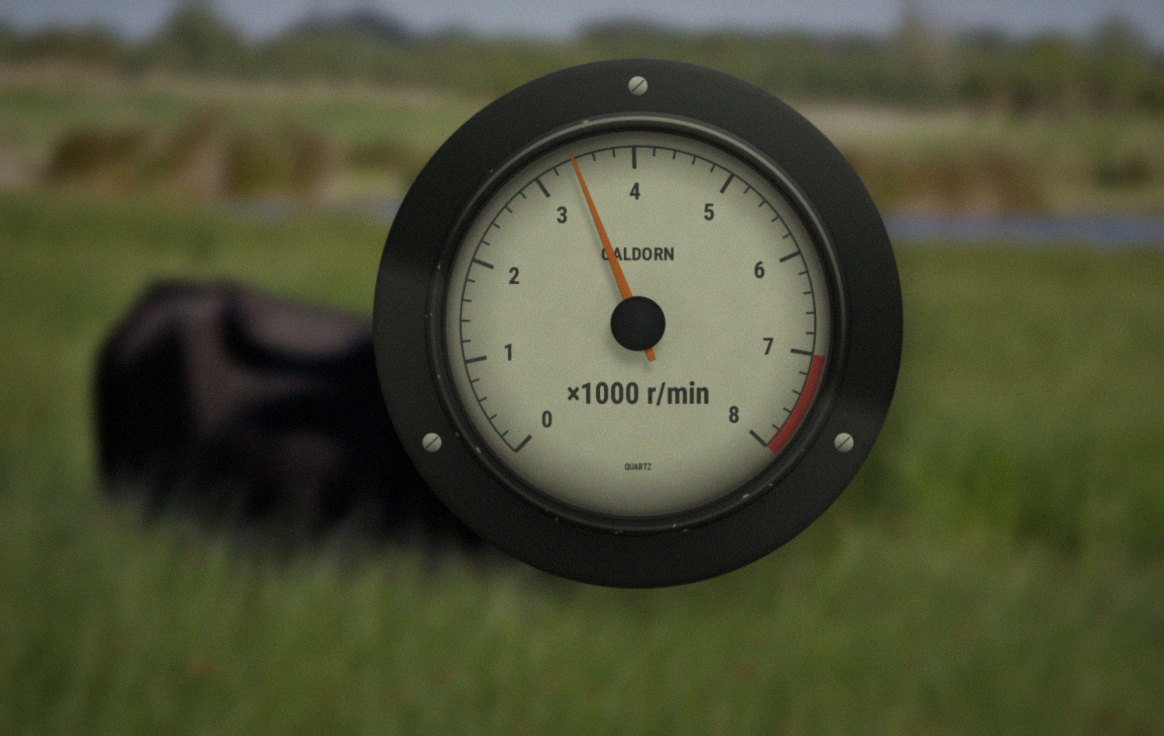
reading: value=3400 unit=rpm
